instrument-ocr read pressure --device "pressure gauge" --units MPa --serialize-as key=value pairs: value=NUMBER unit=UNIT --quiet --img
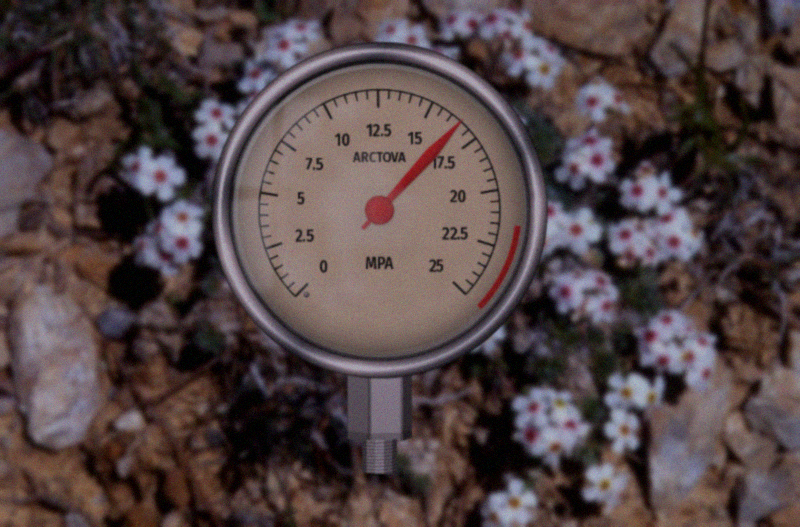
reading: value=16.5 unit=MPa
